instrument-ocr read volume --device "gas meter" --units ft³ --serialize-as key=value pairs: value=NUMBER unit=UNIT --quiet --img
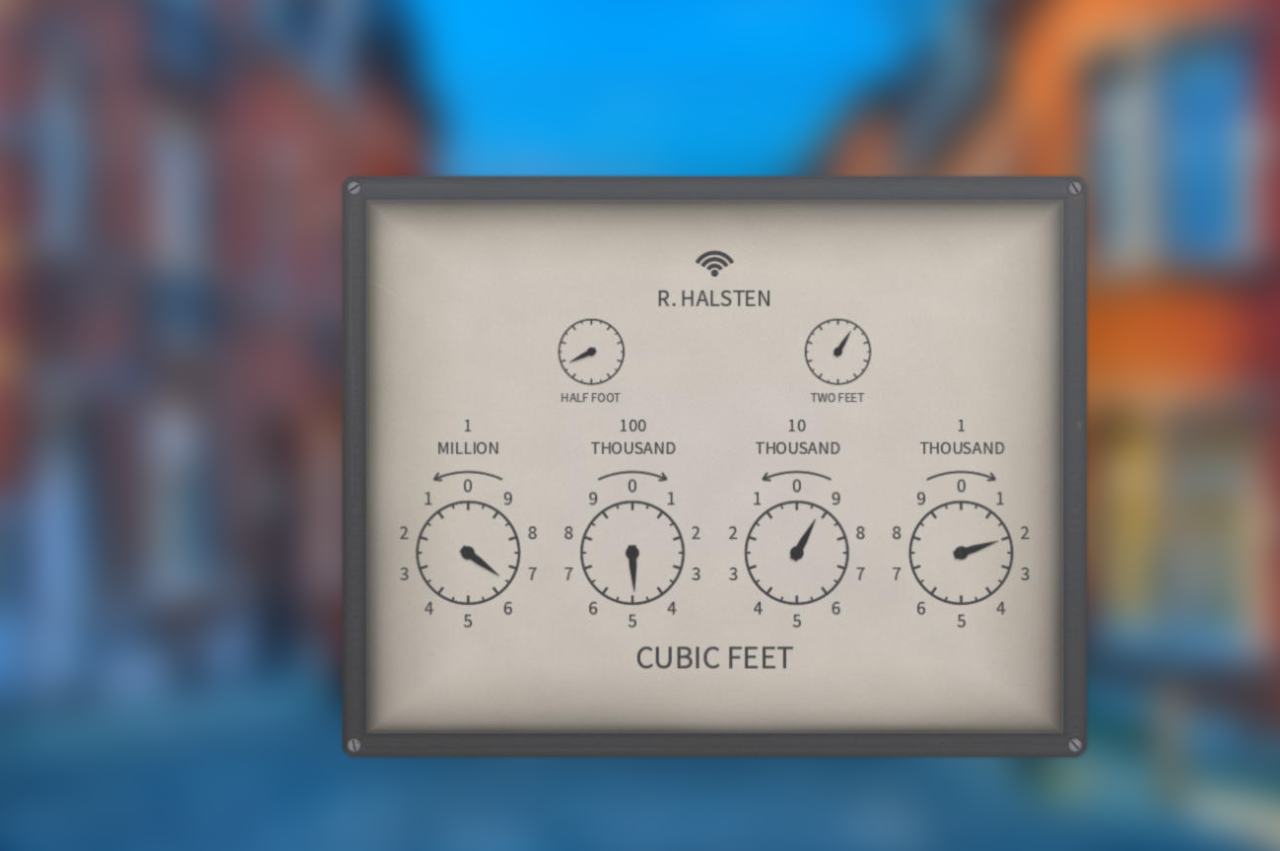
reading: value=649200 unit=ft³
